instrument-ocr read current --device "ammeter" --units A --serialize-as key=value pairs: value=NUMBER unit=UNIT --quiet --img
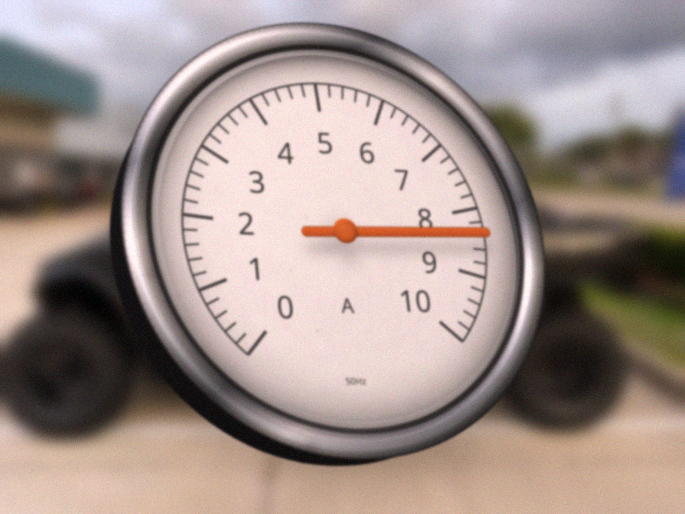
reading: value=8.4 unit=A
